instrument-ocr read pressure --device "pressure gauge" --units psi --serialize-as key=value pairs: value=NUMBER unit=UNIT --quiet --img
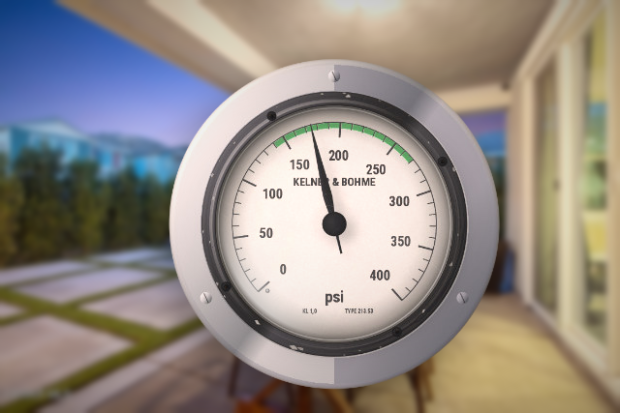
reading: value=175 unit=psi
